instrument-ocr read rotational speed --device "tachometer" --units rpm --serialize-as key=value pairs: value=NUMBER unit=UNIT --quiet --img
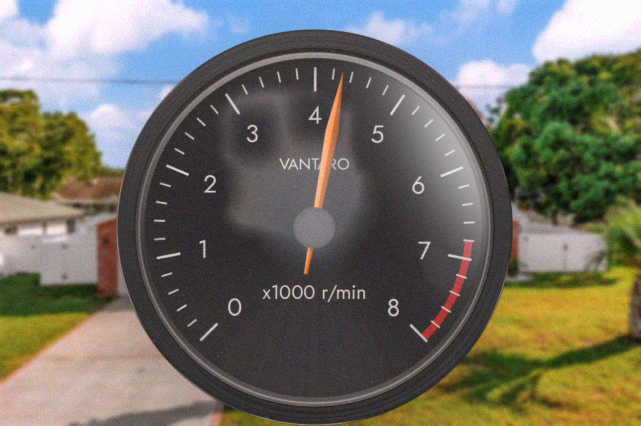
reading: value=4300 unit=rpm
